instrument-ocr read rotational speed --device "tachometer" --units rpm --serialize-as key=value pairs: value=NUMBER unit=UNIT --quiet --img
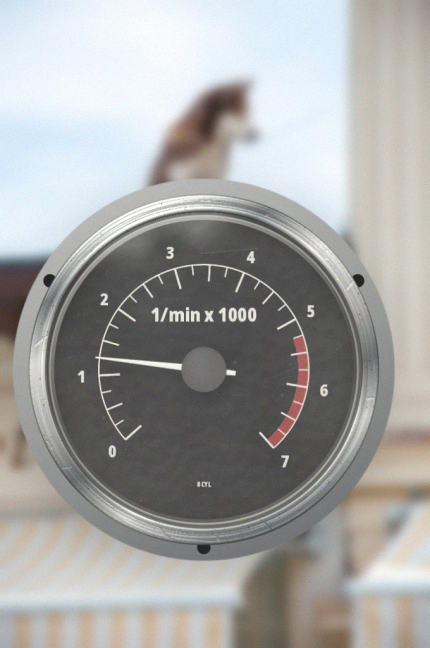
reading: value=1250 unit=rpm
